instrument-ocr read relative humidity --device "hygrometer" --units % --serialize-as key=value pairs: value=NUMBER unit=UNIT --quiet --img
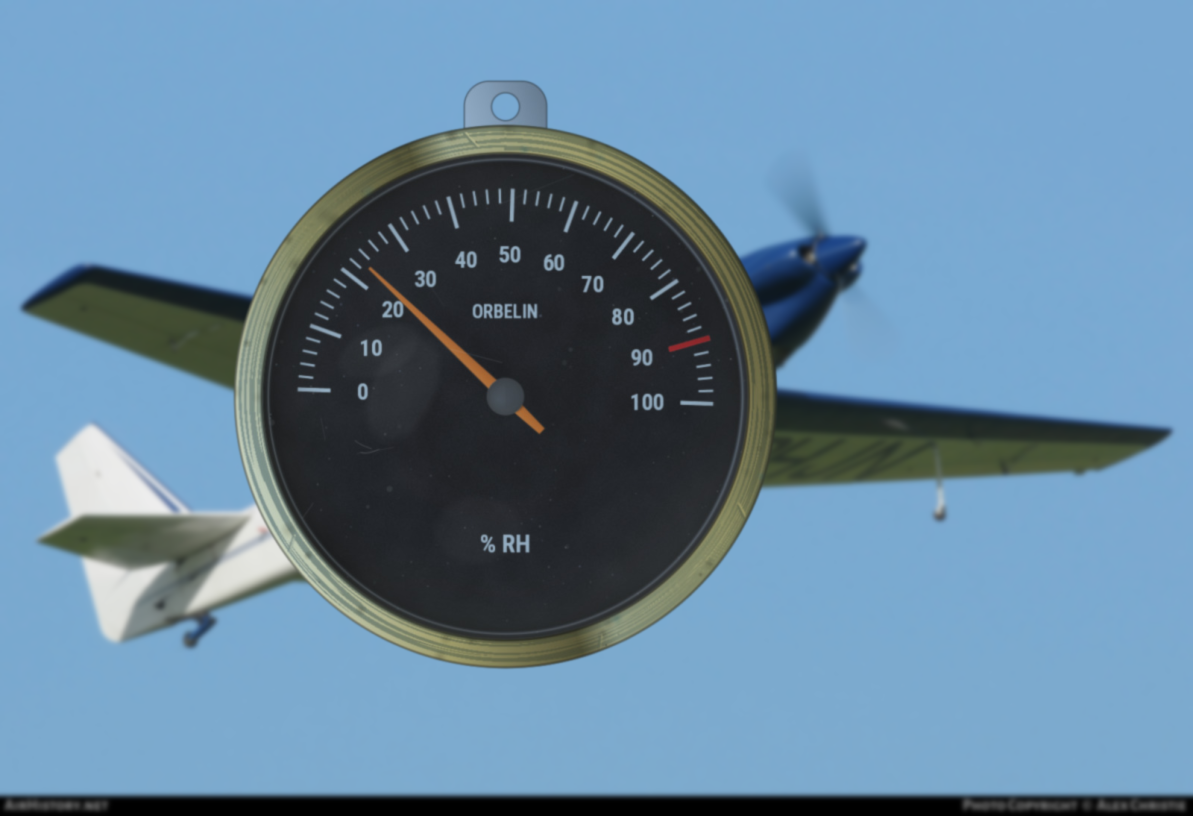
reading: value=23 unit=%
